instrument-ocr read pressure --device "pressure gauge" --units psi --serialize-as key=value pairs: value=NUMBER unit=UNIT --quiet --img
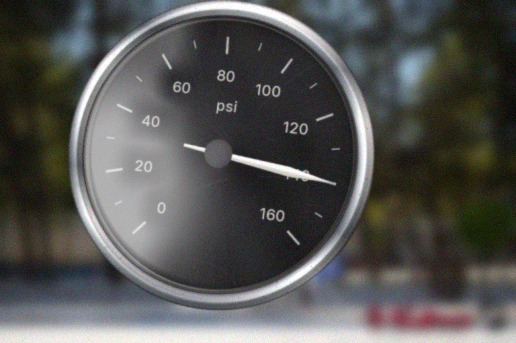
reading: value=140 unit=psi
